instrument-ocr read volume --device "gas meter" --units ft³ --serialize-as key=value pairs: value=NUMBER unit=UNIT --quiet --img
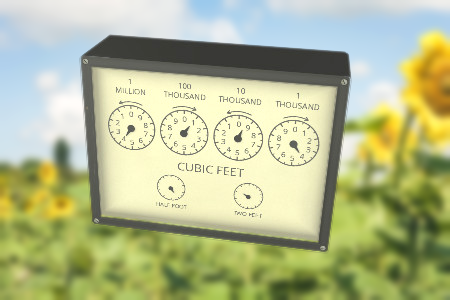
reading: value=409400 unit=ft³
